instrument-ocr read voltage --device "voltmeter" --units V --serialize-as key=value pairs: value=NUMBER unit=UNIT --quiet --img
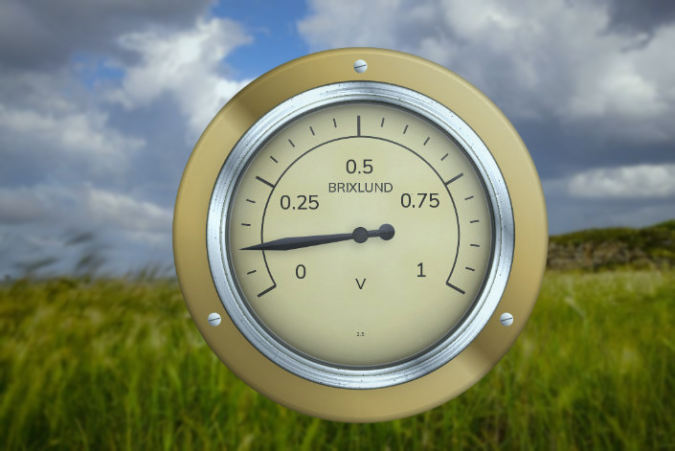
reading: value=0.1 unit=V
